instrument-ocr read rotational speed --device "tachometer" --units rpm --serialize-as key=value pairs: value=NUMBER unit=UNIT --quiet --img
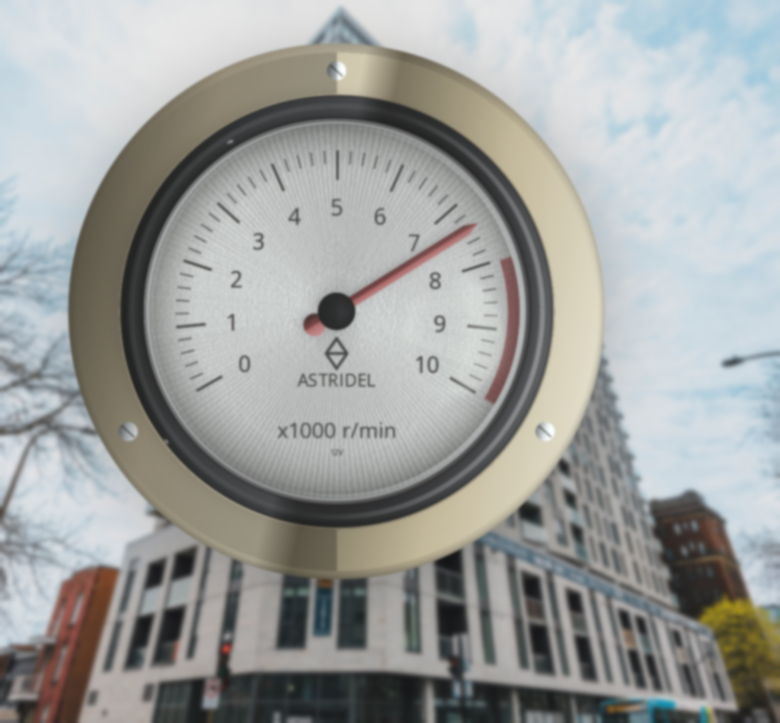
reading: value=7400 unit=rpm
